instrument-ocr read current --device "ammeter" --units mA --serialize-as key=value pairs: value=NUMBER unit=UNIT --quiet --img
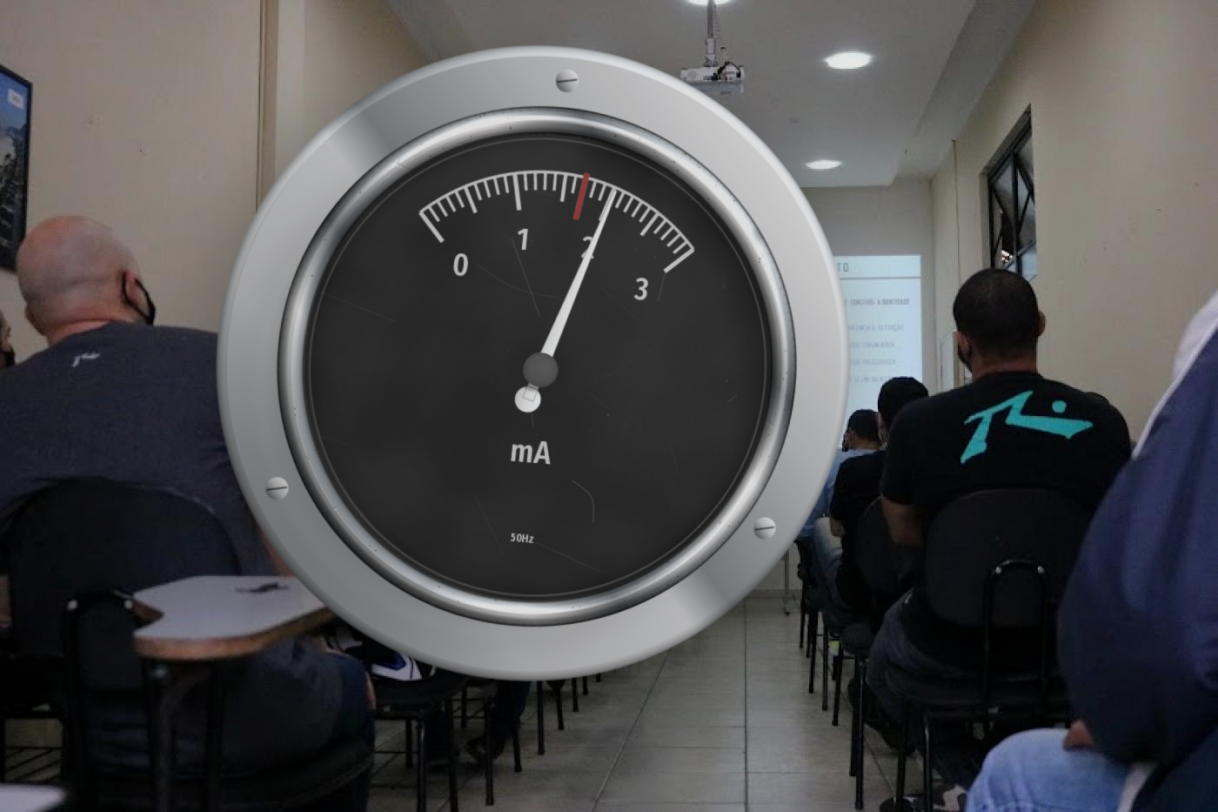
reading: value=2 unit=mA
